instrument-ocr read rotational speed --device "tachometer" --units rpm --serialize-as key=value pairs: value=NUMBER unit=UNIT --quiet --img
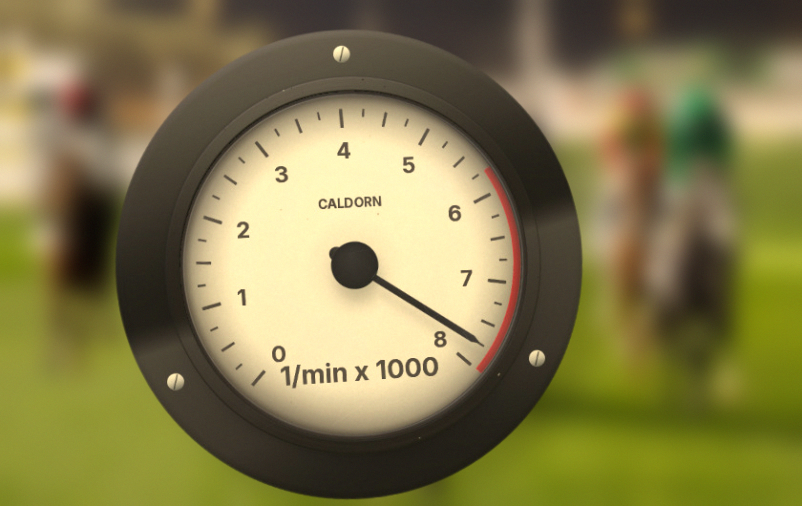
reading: value=7750 unit=rpm
